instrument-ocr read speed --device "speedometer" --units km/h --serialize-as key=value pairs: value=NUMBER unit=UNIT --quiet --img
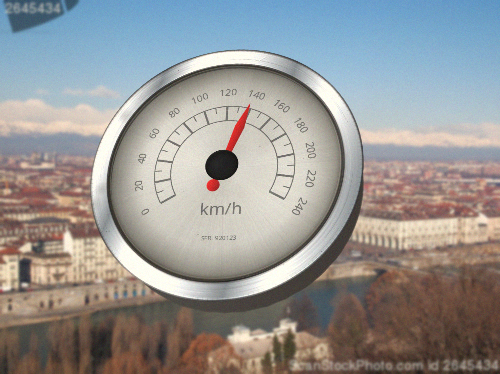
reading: value=140 unit=km/h
